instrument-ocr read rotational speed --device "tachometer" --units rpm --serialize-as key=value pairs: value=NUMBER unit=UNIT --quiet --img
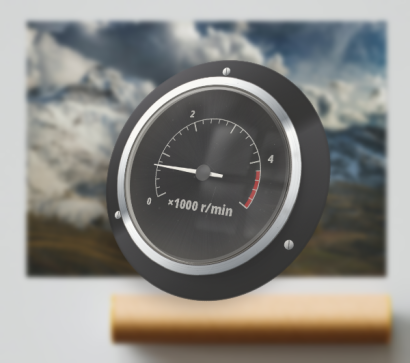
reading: value=700 unit=rpm
